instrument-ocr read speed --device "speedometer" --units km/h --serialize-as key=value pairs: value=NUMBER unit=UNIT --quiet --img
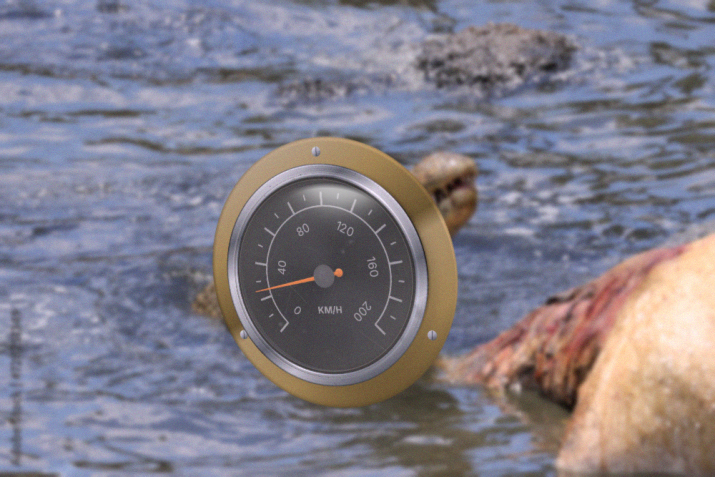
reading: value=25 unit=km/h
